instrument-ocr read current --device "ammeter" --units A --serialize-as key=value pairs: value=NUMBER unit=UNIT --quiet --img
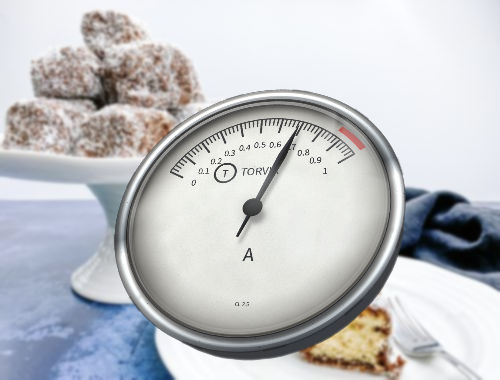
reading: value=0.7 unit=A
